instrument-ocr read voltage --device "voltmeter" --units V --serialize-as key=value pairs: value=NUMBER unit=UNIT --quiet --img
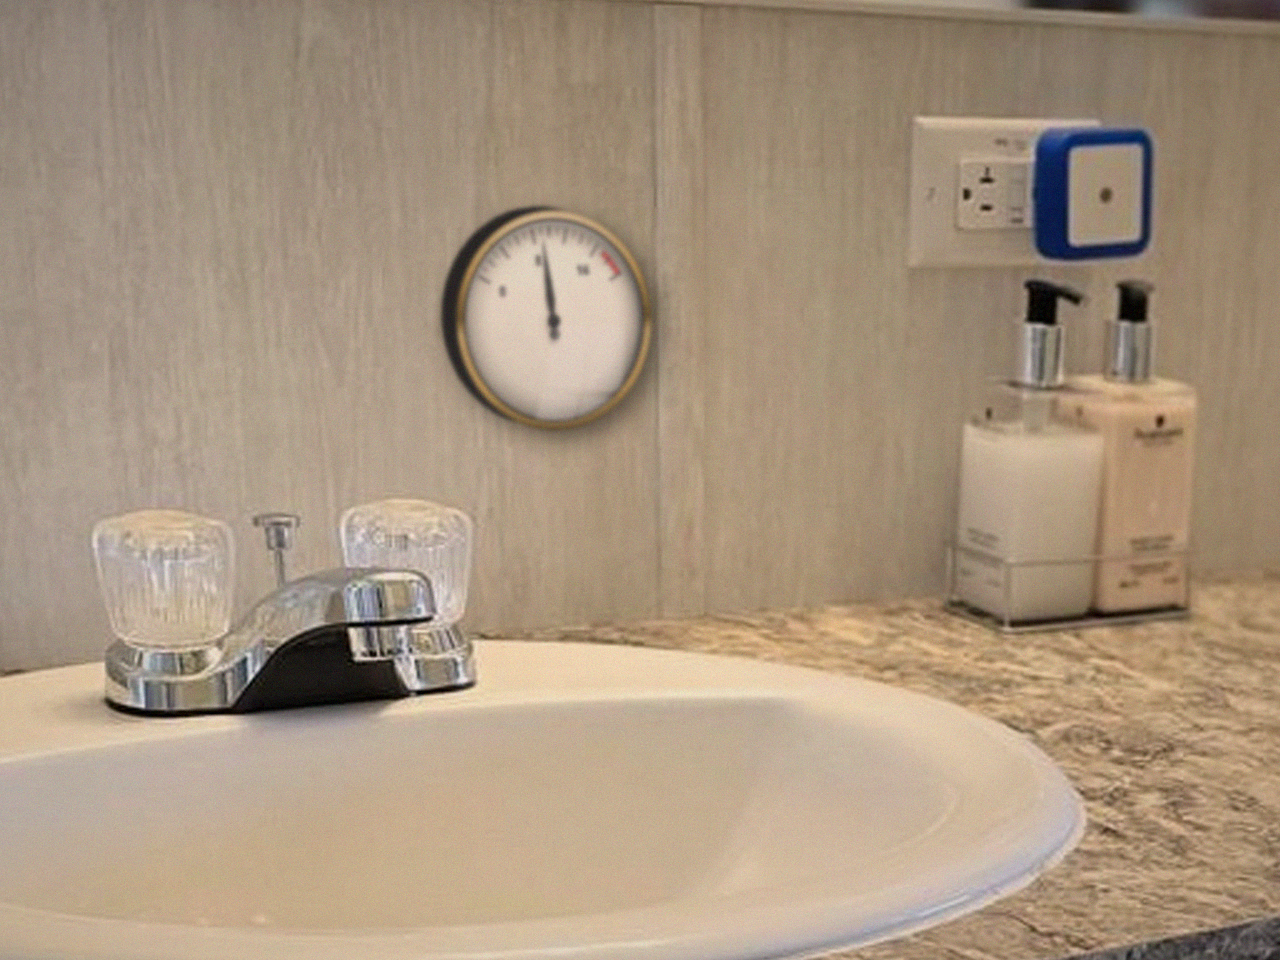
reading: value=9 unit=V
